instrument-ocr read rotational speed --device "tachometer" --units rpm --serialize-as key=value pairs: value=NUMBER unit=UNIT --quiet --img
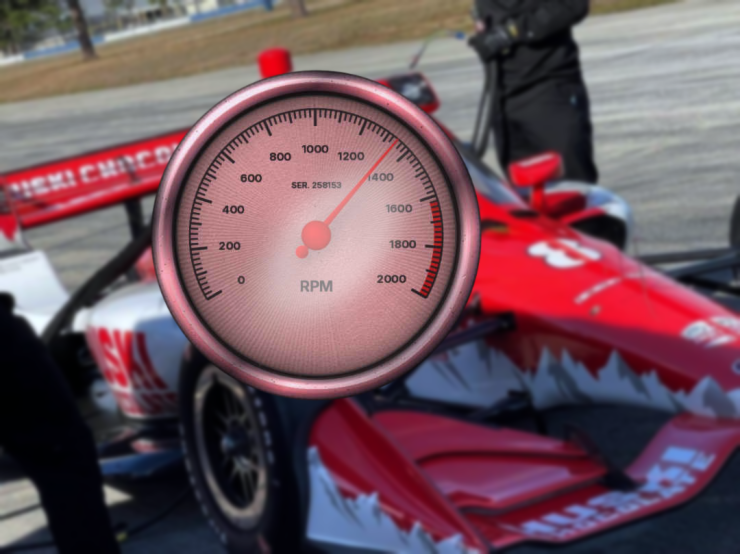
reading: value=1340 unit=rpm
